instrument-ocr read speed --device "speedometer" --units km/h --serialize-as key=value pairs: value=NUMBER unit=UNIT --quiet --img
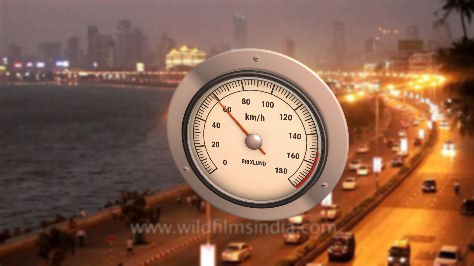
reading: value=60 unit=km/h
